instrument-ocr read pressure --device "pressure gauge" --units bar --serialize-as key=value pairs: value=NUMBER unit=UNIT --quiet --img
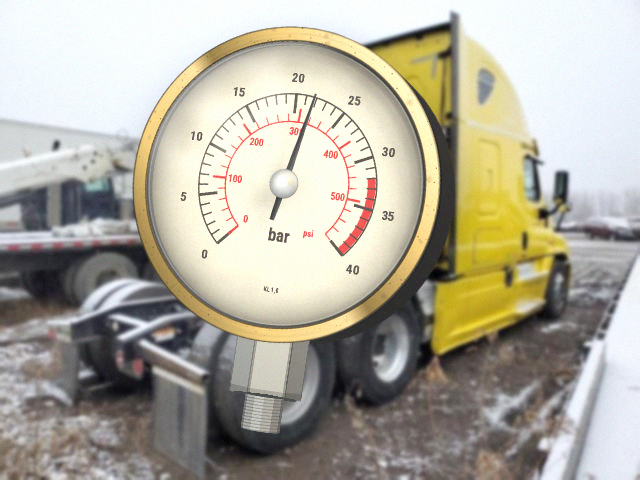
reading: value=22 unit=bar
